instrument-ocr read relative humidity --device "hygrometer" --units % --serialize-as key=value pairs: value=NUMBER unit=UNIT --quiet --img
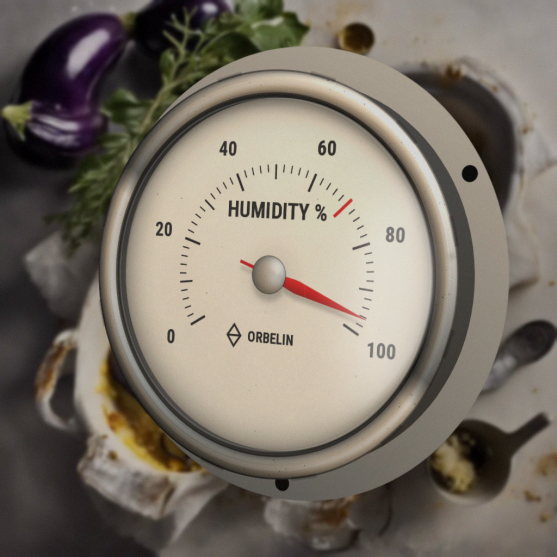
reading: value=96 unit=%
